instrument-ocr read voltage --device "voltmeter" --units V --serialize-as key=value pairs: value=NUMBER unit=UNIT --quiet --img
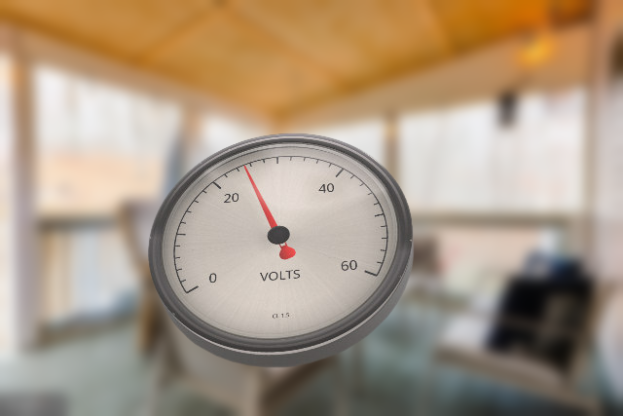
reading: value=25 unit=V
